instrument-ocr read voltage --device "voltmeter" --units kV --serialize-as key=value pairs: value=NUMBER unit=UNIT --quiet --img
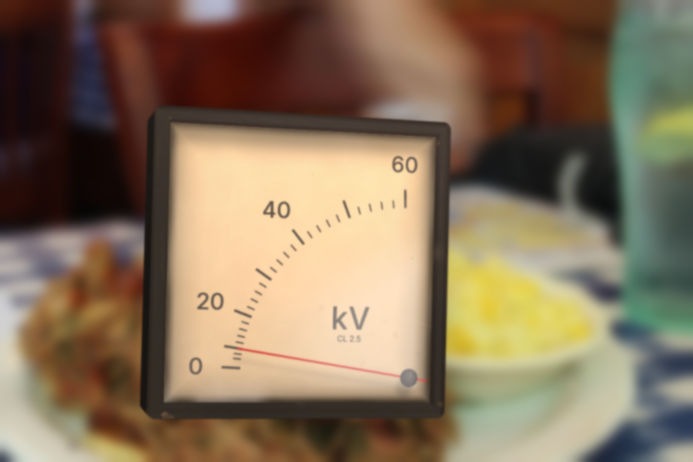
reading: value=10 unit=kV
